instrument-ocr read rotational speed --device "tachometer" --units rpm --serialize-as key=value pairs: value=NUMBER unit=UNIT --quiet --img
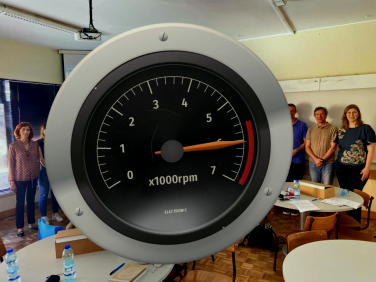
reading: value=6000 unit=rpm
